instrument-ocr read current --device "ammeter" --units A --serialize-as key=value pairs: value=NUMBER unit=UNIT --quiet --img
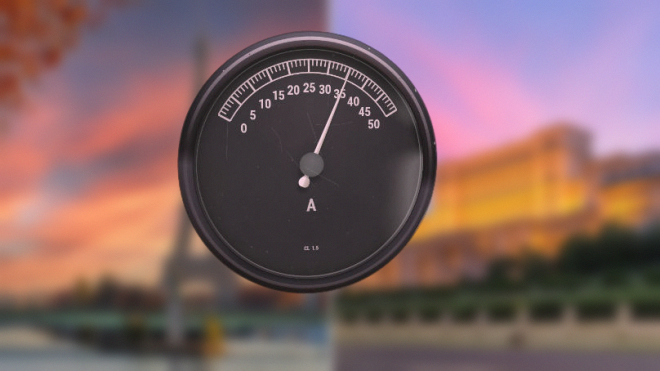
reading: value=35 unit=A
